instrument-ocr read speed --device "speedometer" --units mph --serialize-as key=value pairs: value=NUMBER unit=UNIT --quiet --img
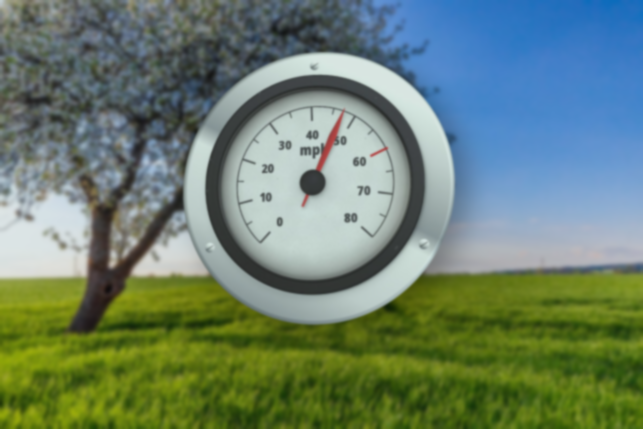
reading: value=47.5 unit=mph
